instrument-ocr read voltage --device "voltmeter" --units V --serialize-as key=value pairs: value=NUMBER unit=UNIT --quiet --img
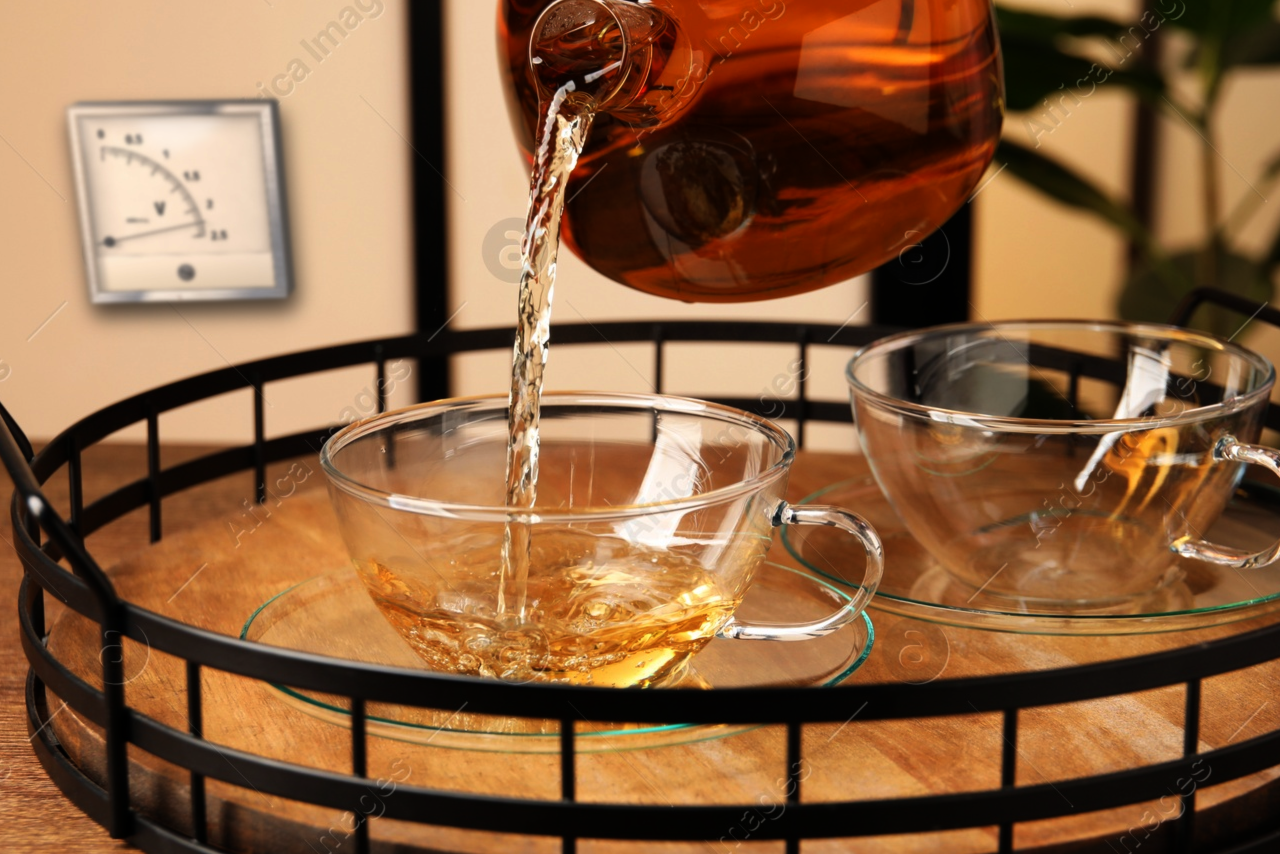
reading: value=2.25 unit=V
